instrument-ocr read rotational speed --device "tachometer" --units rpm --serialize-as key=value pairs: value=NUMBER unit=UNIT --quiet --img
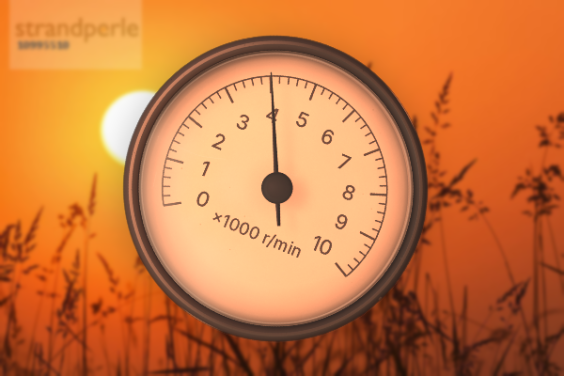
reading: value=4000 unit=rpm
